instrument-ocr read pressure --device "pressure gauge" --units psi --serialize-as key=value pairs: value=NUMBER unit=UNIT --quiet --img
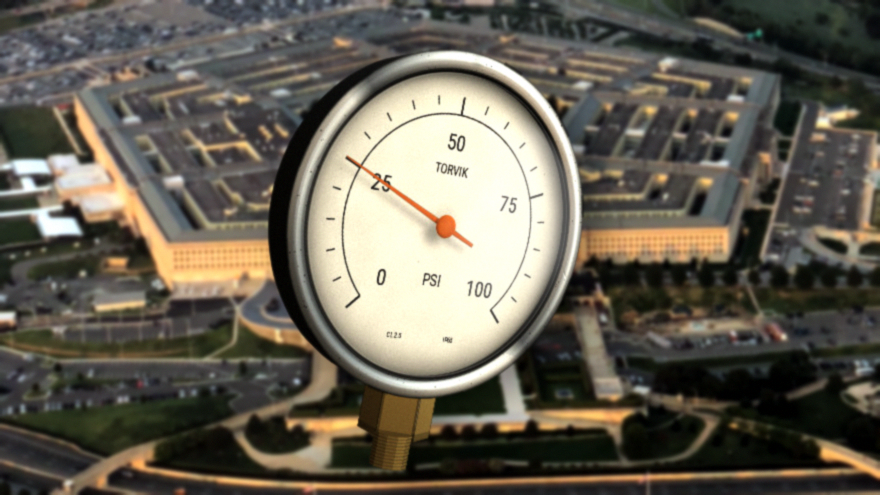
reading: value=25 unit=psi
